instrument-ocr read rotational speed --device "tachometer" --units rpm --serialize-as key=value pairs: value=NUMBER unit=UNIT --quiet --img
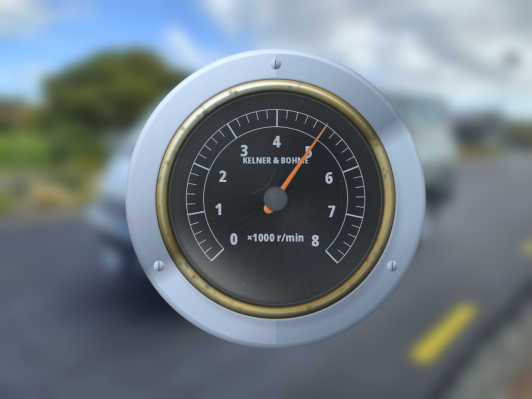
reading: value=5000 unit=rpm
